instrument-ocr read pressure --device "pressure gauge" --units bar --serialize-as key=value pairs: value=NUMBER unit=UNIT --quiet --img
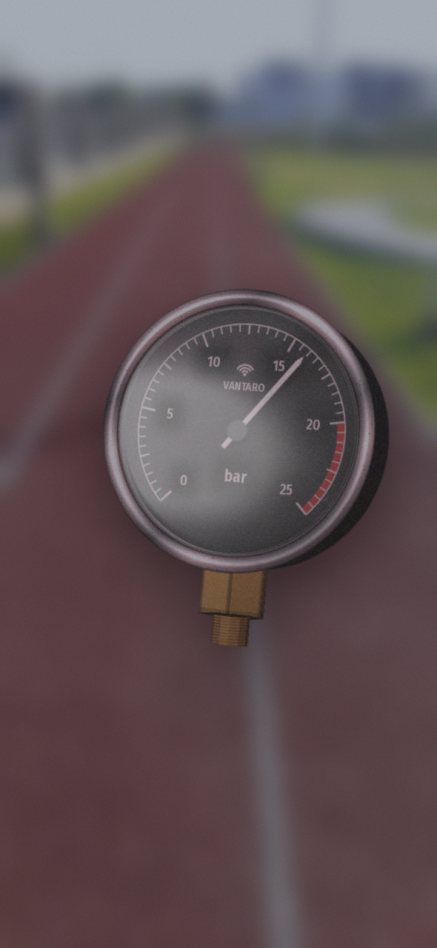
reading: value=16 unit=bar
